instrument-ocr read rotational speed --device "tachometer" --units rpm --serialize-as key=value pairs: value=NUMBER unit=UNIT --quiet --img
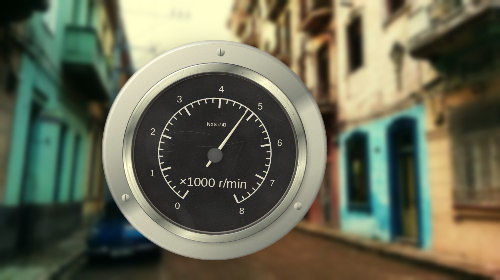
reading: value=4800 unit=rpm
